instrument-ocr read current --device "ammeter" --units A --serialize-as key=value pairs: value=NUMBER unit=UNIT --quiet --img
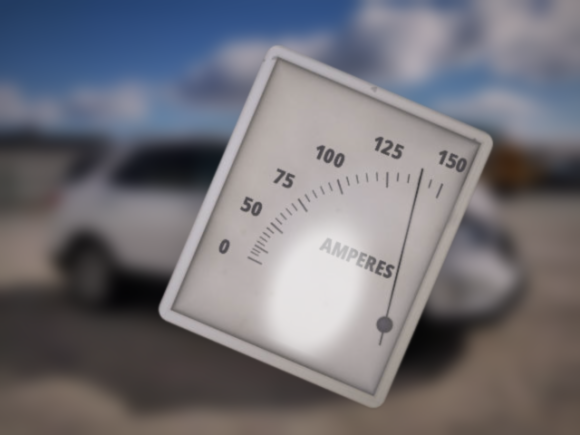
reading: value=140 unit=A
